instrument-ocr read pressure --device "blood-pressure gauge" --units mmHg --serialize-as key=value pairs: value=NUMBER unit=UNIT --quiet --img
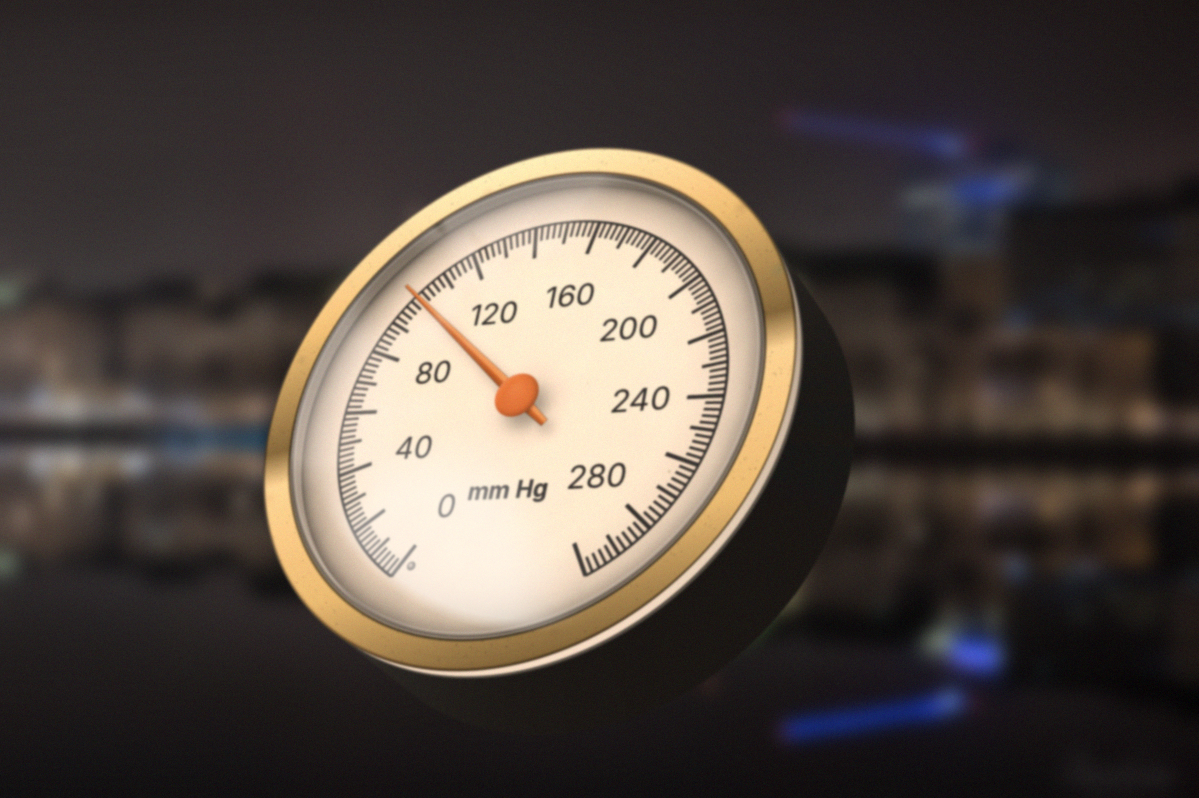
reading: value=100 unit=mmHg
